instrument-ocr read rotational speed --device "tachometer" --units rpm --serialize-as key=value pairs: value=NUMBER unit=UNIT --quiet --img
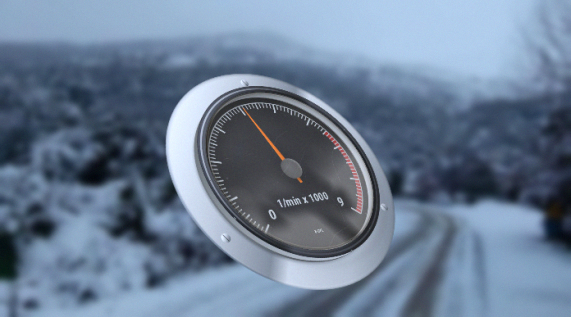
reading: value=4000 unit=rpm
